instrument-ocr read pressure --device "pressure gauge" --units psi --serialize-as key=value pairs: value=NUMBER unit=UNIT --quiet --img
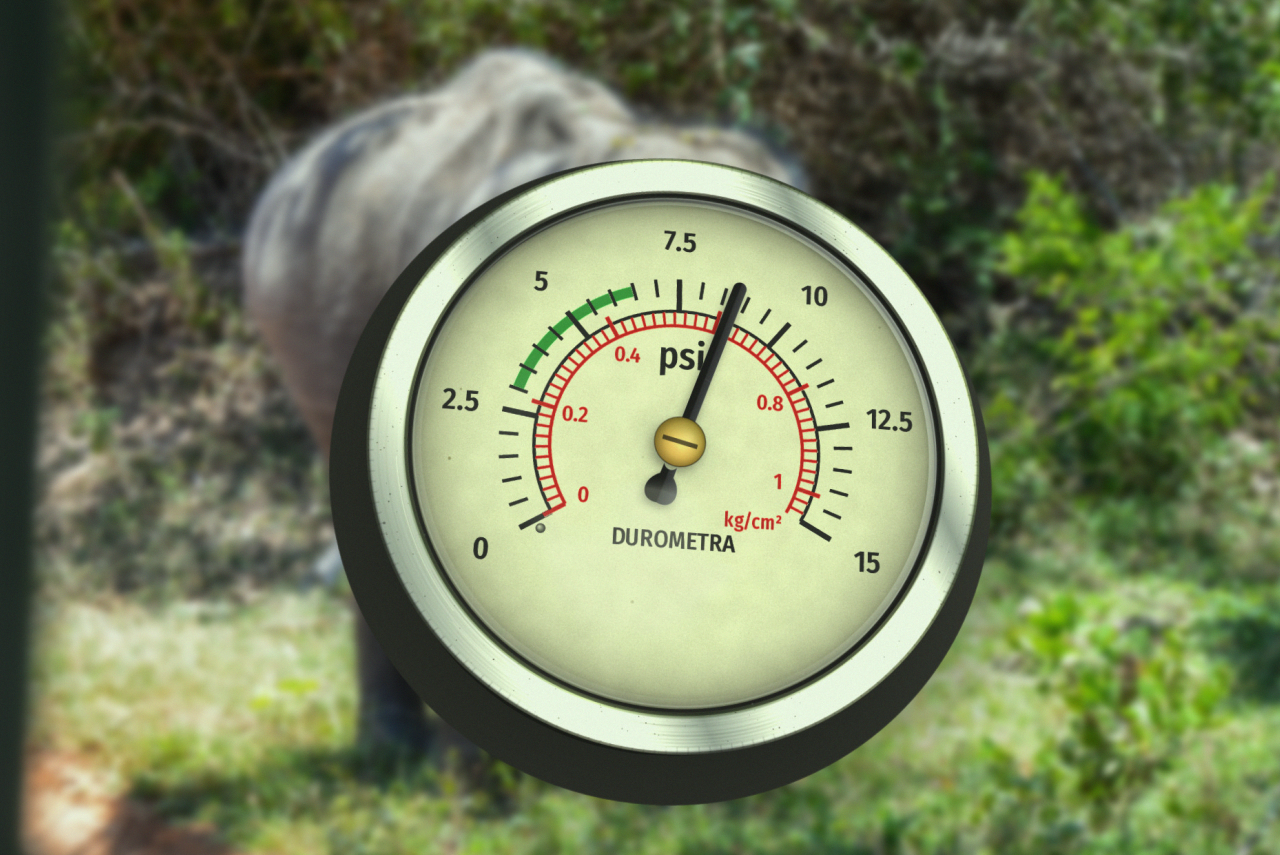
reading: value=8.75 unit=psi
